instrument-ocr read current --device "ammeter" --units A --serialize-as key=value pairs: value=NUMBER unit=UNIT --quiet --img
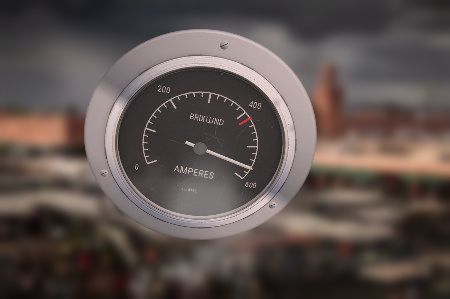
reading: value=560 unit=A
